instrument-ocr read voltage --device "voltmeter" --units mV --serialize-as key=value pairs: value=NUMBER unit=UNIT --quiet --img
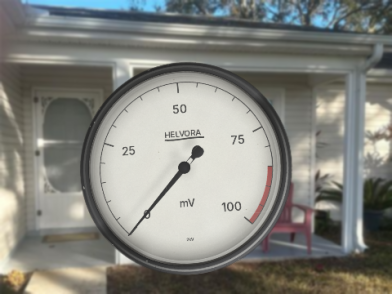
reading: value=0 unit=mV
